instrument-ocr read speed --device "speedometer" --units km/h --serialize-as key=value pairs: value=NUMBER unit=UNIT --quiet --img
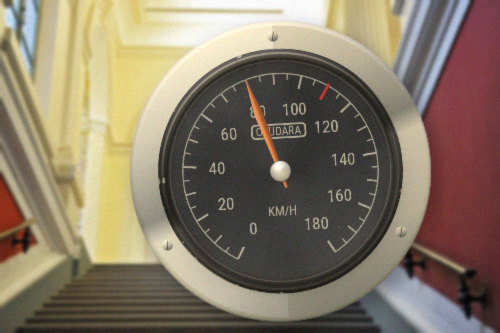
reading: value=80 unit=km/h
